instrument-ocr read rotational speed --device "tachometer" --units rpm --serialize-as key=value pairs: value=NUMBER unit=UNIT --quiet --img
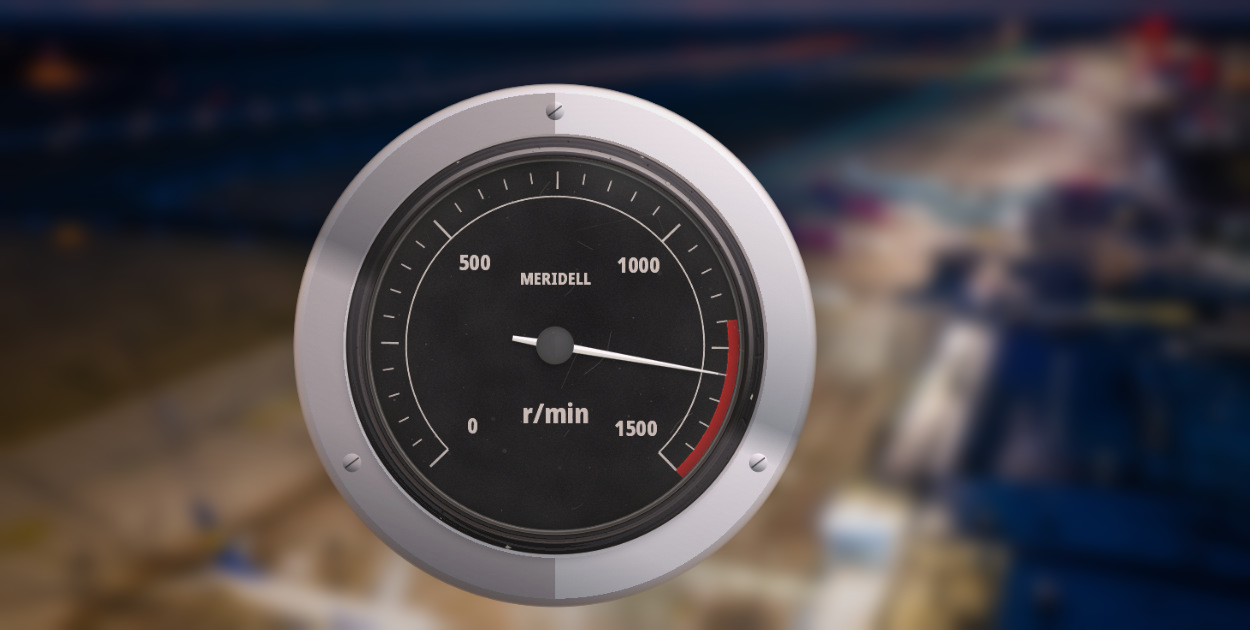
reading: value=1300 unit=rpm
